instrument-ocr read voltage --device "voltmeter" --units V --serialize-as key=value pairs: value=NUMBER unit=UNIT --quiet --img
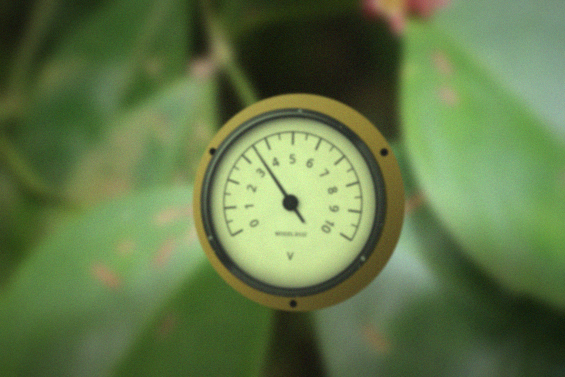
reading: value=3.5 unit=V
